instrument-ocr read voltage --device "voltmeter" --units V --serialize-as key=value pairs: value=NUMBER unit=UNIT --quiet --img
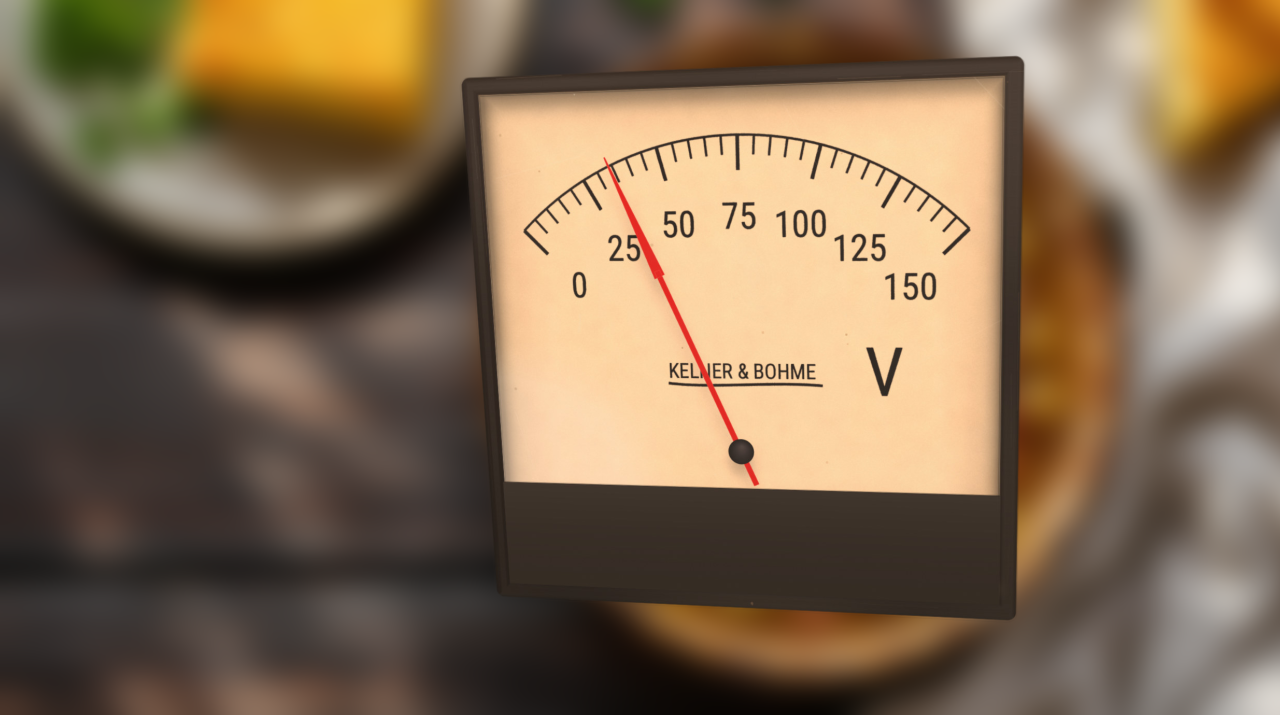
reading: value=35 unit=V
